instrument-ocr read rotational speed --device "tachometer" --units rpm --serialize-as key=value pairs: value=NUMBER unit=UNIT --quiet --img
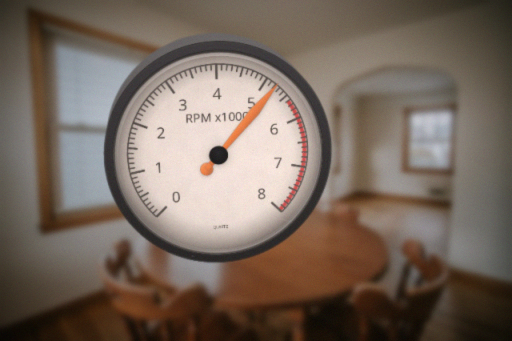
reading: value=5200 unit=rpm
